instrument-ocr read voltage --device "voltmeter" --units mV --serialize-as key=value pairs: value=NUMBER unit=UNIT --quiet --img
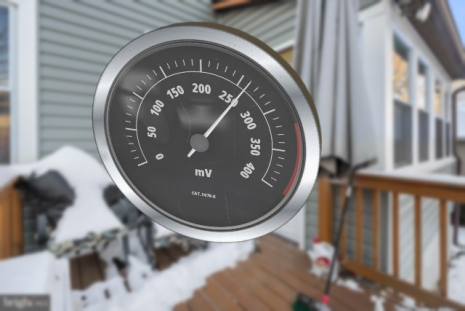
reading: value=260 unit=mV
